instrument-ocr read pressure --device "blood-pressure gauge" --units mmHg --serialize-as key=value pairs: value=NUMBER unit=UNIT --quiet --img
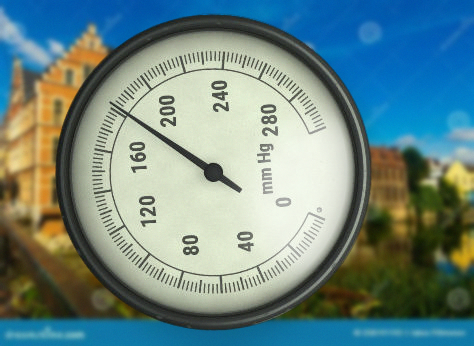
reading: value=182 unit=mmHg
